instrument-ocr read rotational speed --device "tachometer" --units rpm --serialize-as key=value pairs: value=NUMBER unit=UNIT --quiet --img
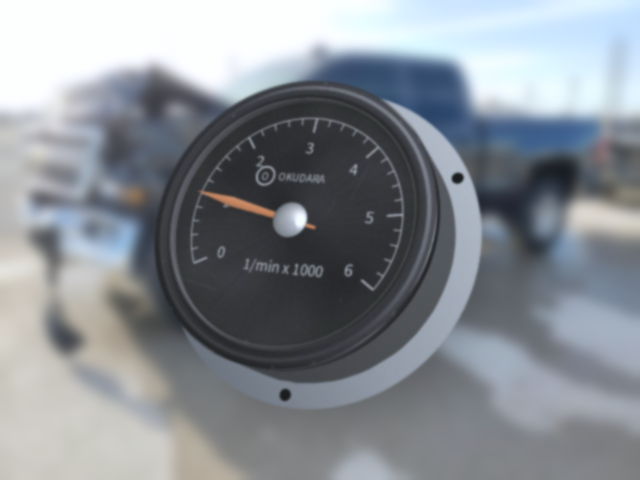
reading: value=1000 unit=rpm
